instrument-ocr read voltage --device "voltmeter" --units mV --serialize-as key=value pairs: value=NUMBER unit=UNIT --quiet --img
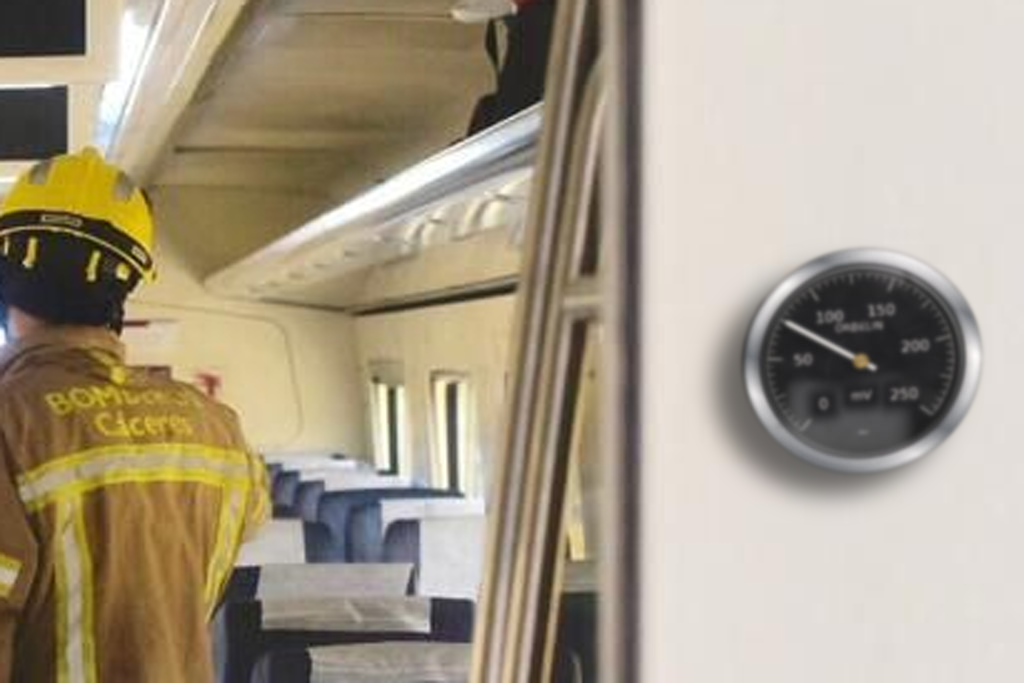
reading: value=75 unit=mV
